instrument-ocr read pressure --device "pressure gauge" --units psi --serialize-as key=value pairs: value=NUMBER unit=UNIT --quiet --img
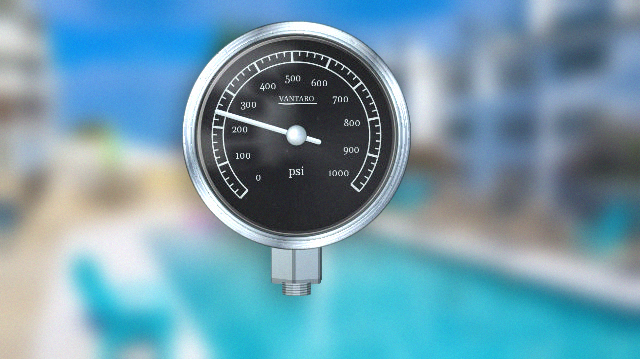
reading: value=240 unit=psi
